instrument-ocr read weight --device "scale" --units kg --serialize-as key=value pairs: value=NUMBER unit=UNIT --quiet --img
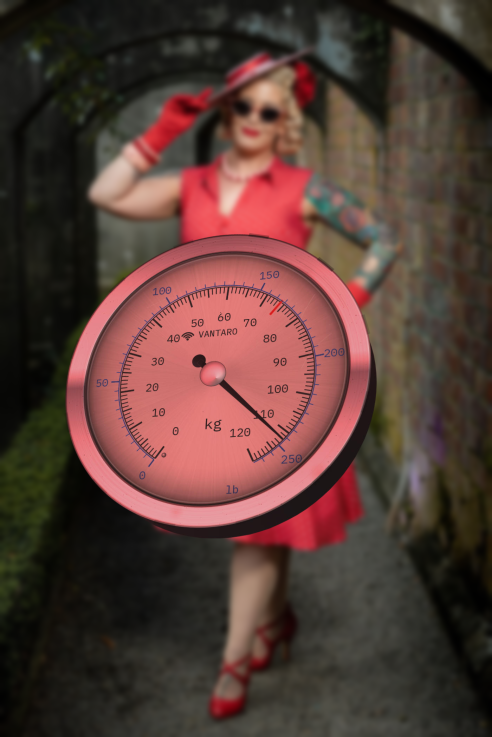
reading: value=112 unit=kg
